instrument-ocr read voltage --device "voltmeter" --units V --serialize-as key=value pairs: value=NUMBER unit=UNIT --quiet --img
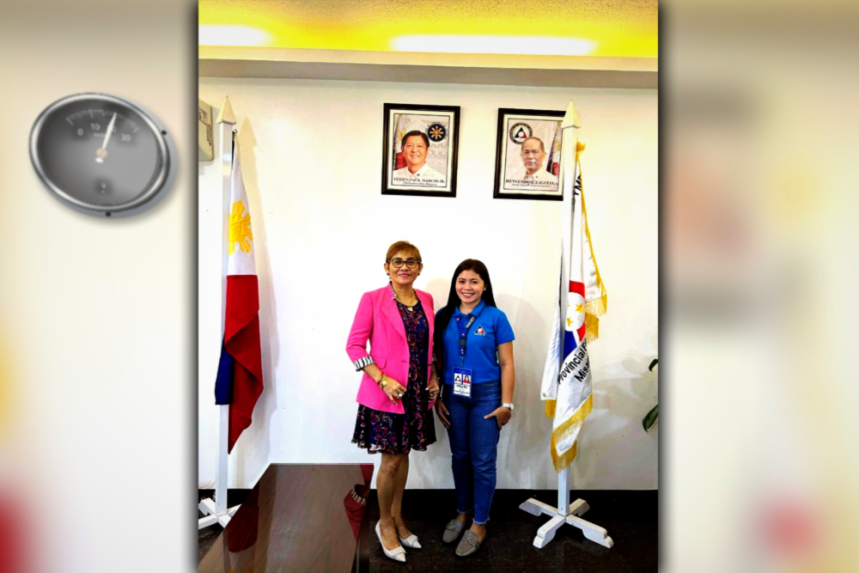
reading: value=20 unit=V
